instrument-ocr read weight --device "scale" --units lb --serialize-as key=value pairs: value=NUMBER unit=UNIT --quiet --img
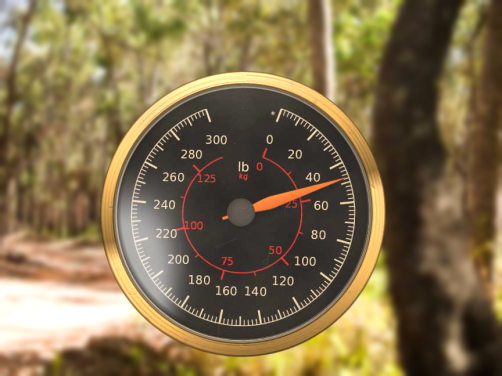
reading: value=48 unit=lb
